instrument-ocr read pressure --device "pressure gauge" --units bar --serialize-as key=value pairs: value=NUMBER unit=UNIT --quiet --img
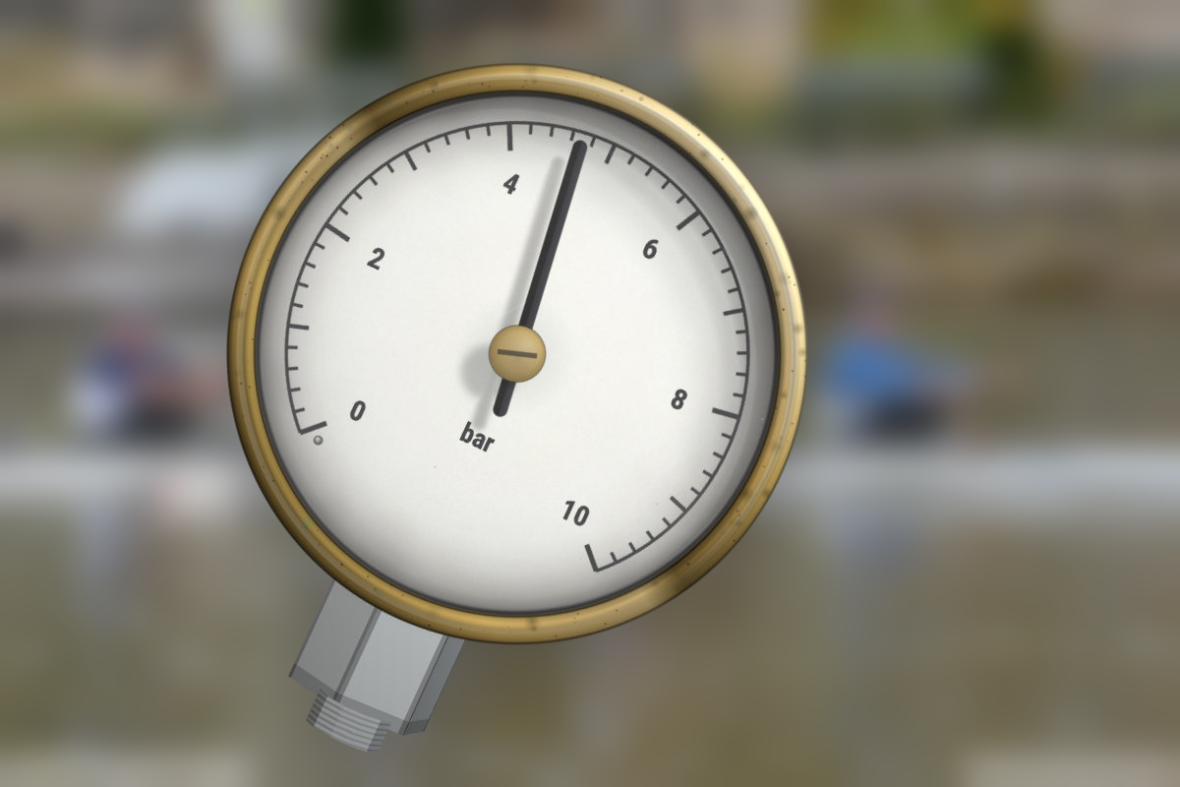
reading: value=4.7 unit=bar
